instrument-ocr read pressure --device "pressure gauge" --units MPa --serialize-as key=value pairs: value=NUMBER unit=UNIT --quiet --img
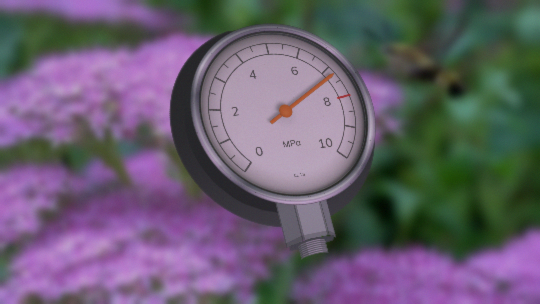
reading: value=7.25 unit=MPa
